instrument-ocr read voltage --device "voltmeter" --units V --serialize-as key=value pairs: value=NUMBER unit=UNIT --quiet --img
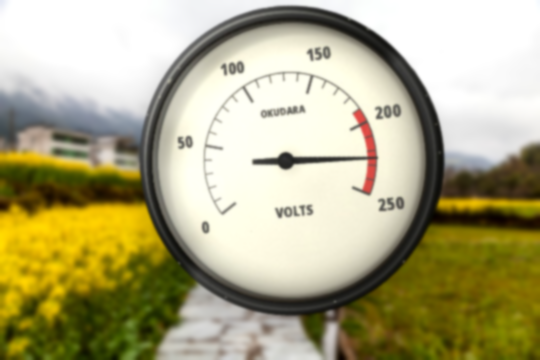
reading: value=225 unit=V
